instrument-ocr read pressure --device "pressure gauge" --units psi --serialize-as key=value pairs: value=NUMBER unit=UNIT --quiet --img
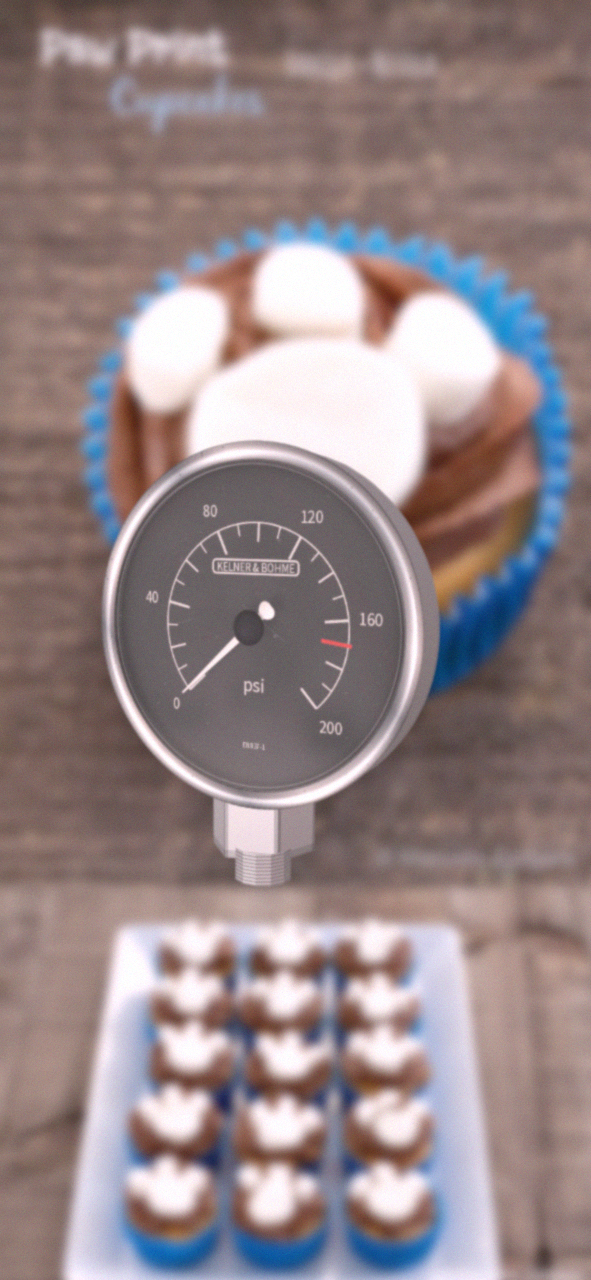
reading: value=0 unit=psi
